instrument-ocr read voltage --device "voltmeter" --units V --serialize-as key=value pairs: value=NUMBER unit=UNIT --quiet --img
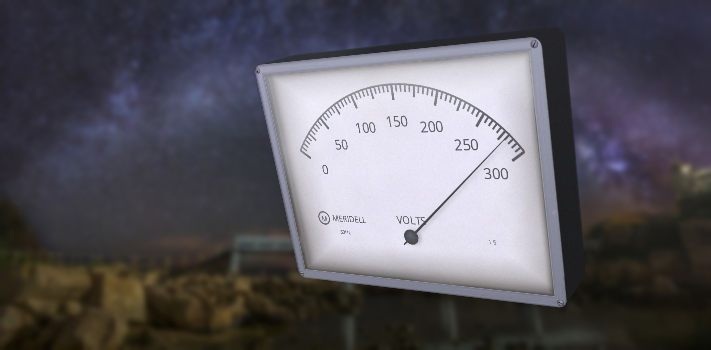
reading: value=280 unit=V
